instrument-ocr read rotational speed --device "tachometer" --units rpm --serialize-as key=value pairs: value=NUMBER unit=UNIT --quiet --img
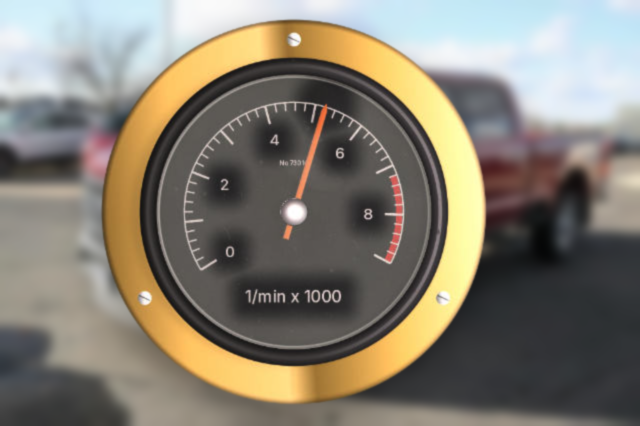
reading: value=5200 unit=rpm
